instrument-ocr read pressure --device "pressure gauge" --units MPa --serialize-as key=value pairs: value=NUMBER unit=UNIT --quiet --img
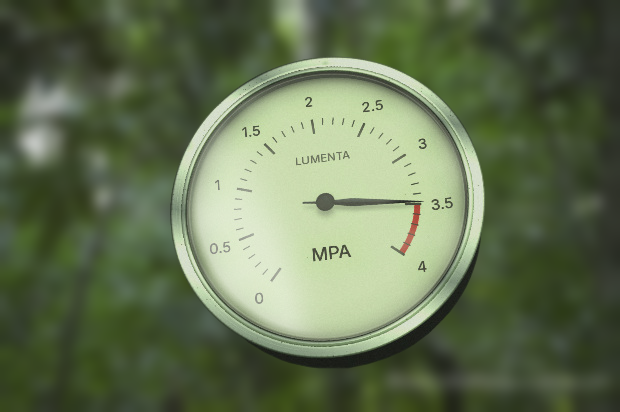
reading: value=3.5 unit=MPa
